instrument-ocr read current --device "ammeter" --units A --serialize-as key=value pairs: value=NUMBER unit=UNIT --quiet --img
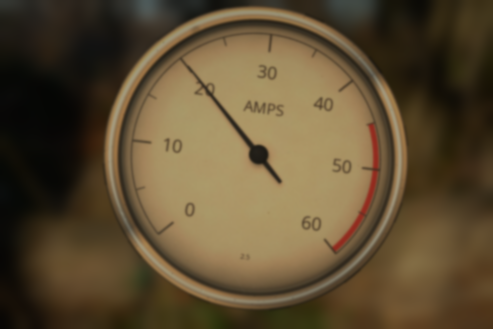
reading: value=20 unit=A
